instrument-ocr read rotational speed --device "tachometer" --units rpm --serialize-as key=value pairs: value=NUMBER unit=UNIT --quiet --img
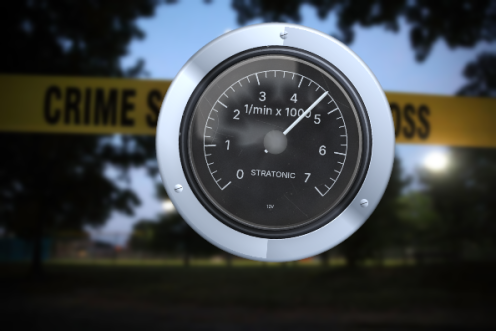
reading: value=4600 unit=rpm
